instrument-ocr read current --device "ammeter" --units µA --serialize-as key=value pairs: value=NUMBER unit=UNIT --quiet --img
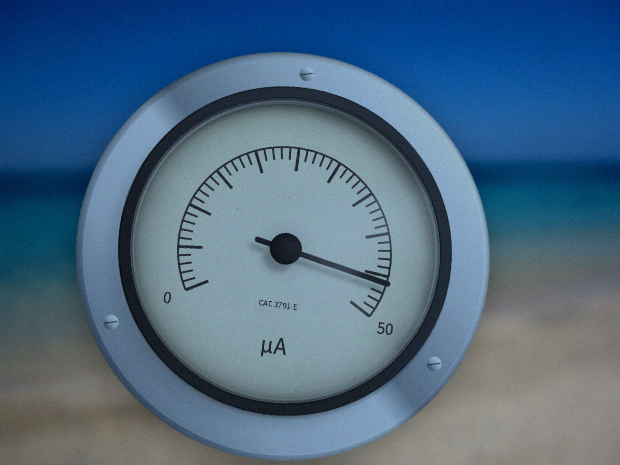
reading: value=46 unit=µA
